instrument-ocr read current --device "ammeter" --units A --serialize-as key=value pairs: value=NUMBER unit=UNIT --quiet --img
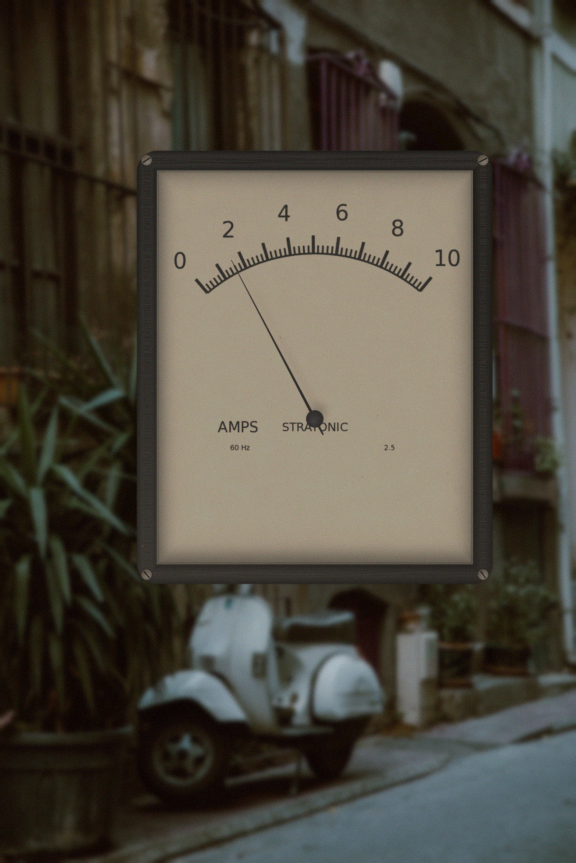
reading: value=1.6 unit=A
